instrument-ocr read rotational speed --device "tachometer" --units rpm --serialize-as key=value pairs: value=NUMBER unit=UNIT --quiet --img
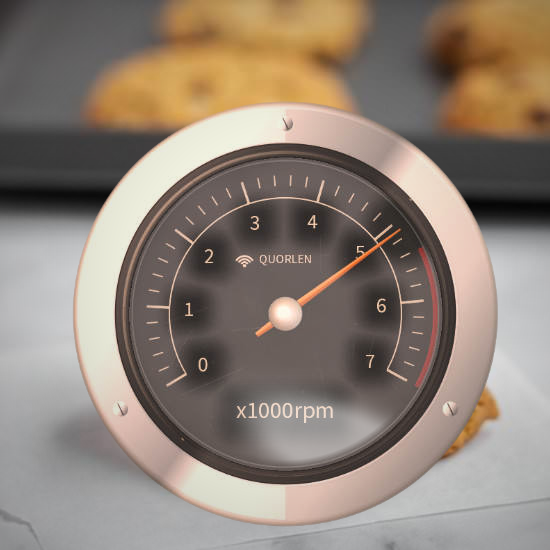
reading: value=5100 unit=rpm
